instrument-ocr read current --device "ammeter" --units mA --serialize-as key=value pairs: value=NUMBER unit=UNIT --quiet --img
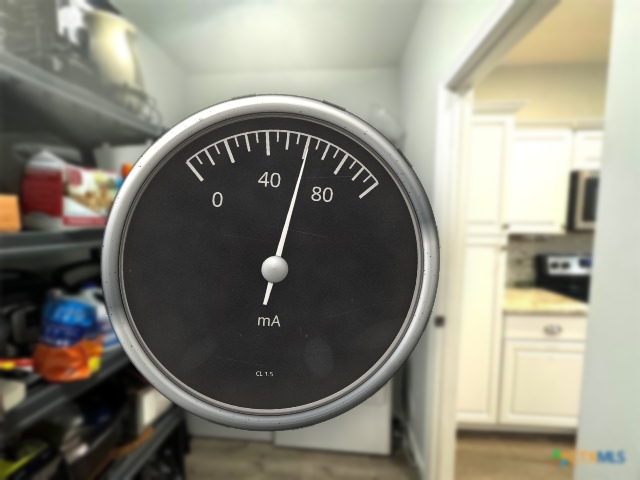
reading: value=60 unit=mA
